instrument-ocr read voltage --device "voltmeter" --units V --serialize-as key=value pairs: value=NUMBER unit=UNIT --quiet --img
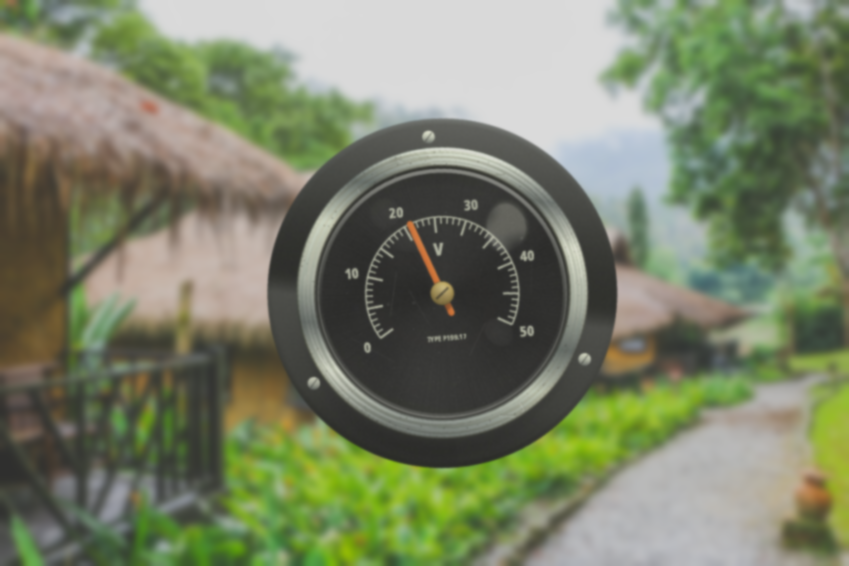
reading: value=21 unit=V
